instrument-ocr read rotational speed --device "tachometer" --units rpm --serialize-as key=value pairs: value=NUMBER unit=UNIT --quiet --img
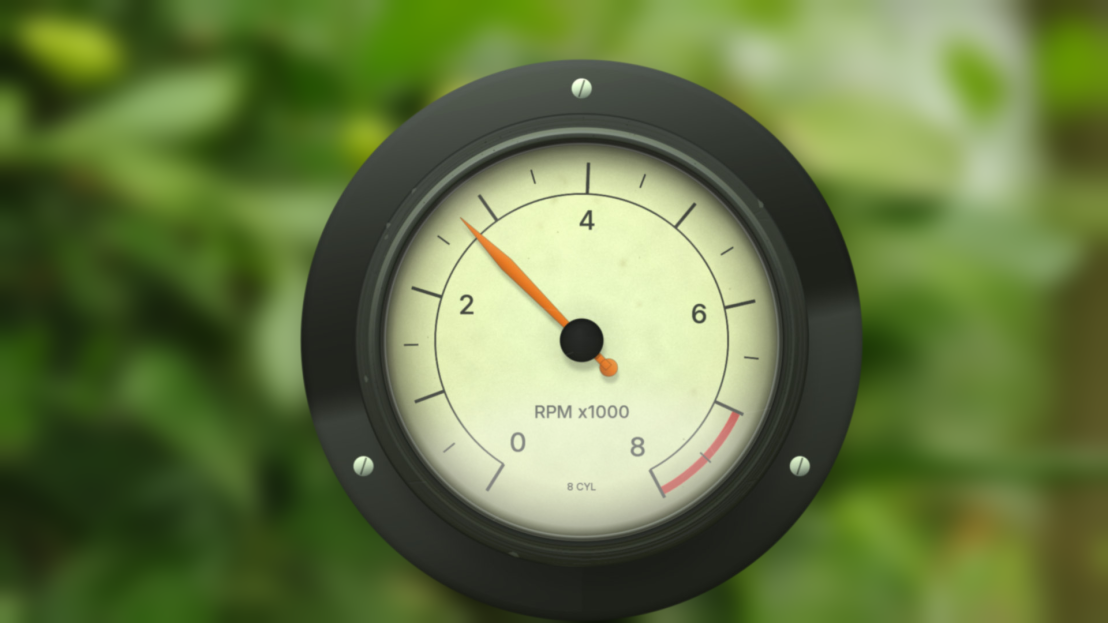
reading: value=2750 unit=rpm
